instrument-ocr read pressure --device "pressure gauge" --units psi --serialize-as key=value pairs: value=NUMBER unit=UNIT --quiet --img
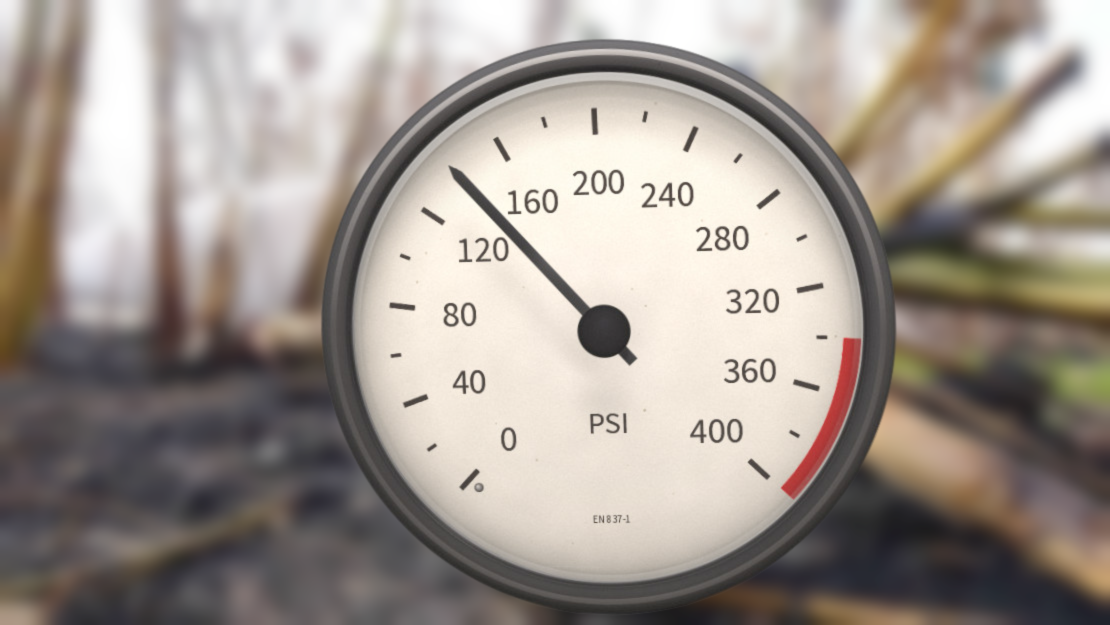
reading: value=140 unit=psi
